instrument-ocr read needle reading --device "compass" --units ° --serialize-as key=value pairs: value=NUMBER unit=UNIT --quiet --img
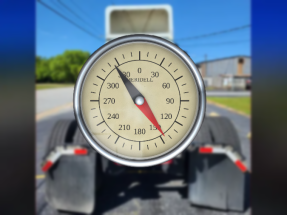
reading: value=145 unit=°
